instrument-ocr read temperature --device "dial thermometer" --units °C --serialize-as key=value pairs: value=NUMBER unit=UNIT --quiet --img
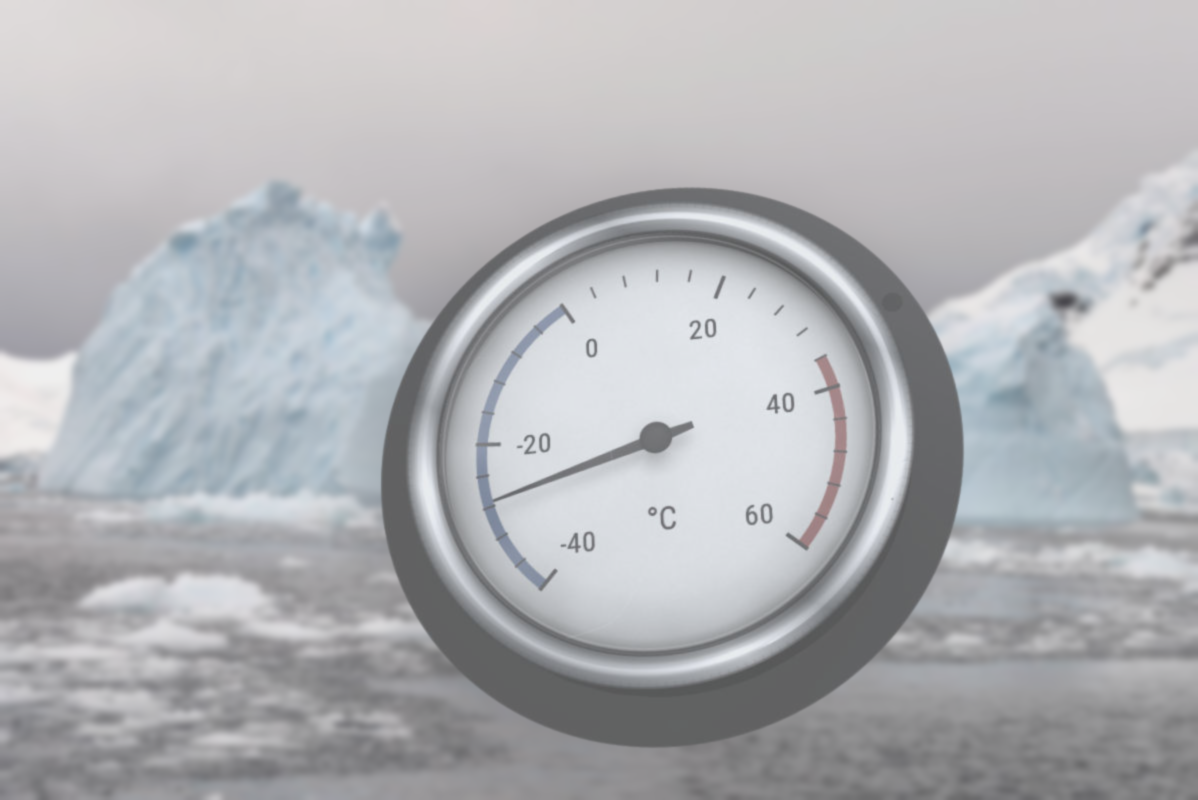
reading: value=-28 unit=°C
